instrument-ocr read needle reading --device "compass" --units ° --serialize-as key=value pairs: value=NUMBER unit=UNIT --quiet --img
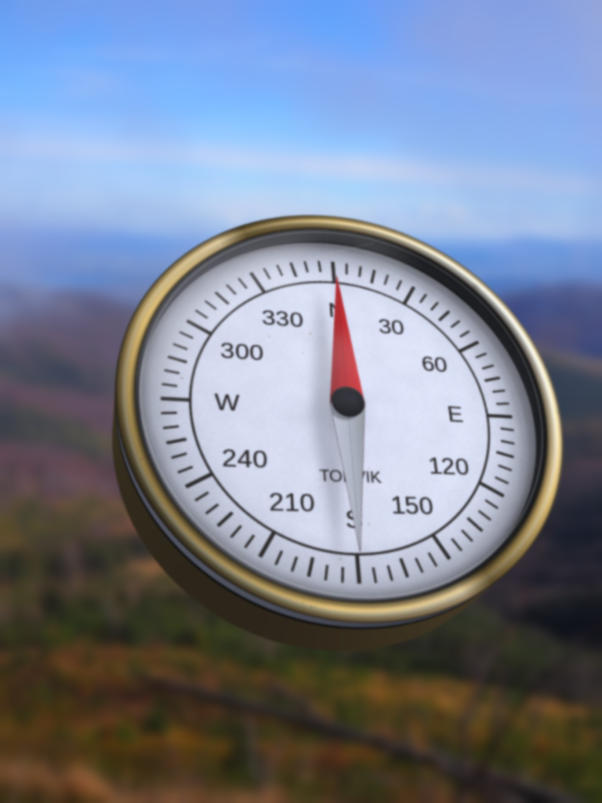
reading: value=0 unit=°
